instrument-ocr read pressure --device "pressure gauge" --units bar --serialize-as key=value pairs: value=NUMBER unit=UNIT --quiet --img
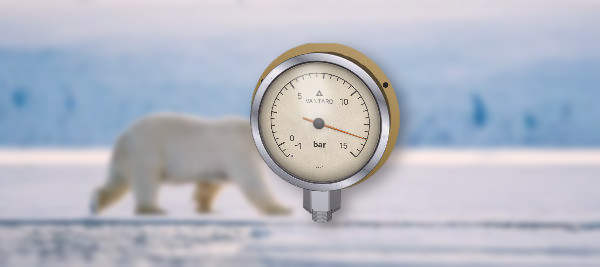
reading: value=13.5 unit=bar
